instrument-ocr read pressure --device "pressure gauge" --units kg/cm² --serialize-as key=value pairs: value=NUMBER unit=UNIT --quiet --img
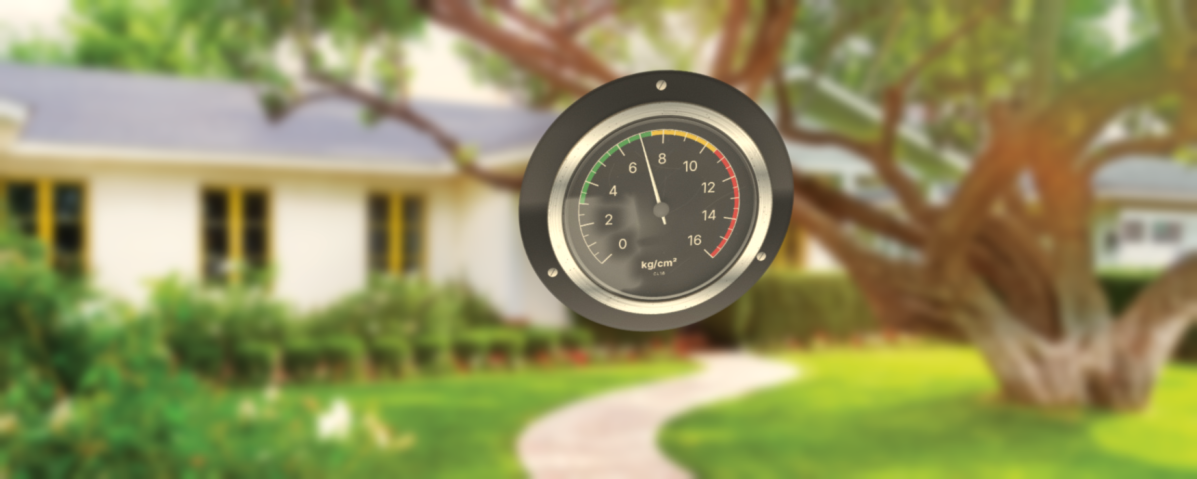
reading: value=7 unit=kg/cm²
